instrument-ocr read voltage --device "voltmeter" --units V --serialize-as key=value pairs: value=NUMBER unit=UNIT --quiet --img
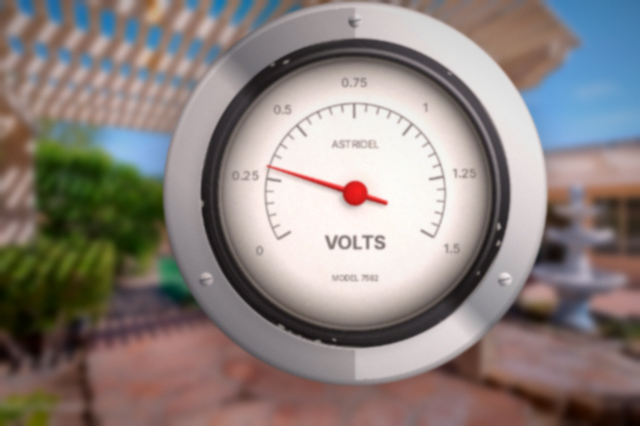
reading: value=0.3 unit=V
